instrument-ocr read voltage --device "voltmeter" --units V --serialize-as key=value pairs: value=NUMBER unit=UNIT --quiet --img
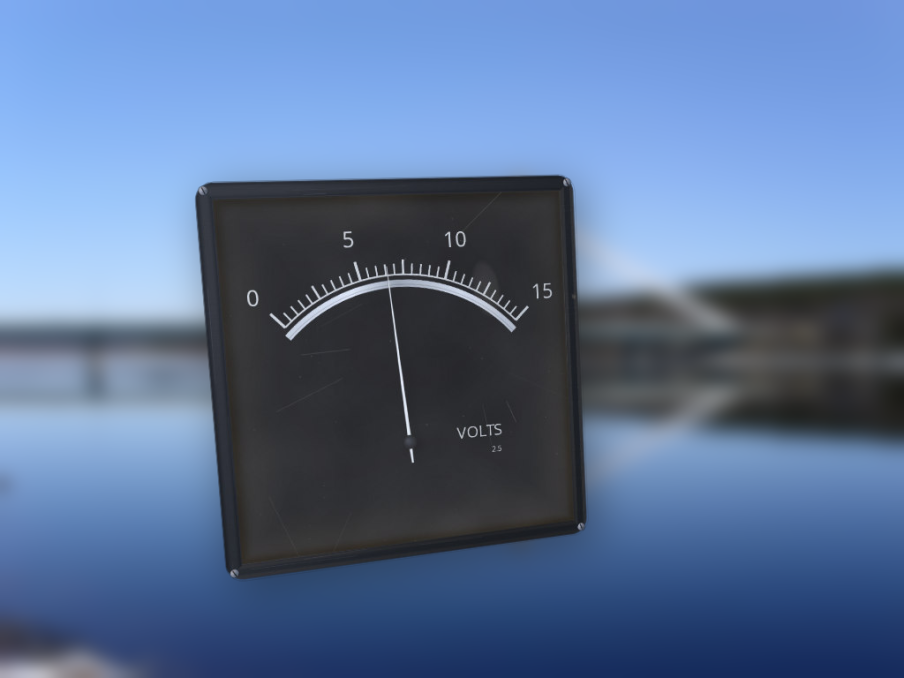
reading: value=6.5 unit=V
